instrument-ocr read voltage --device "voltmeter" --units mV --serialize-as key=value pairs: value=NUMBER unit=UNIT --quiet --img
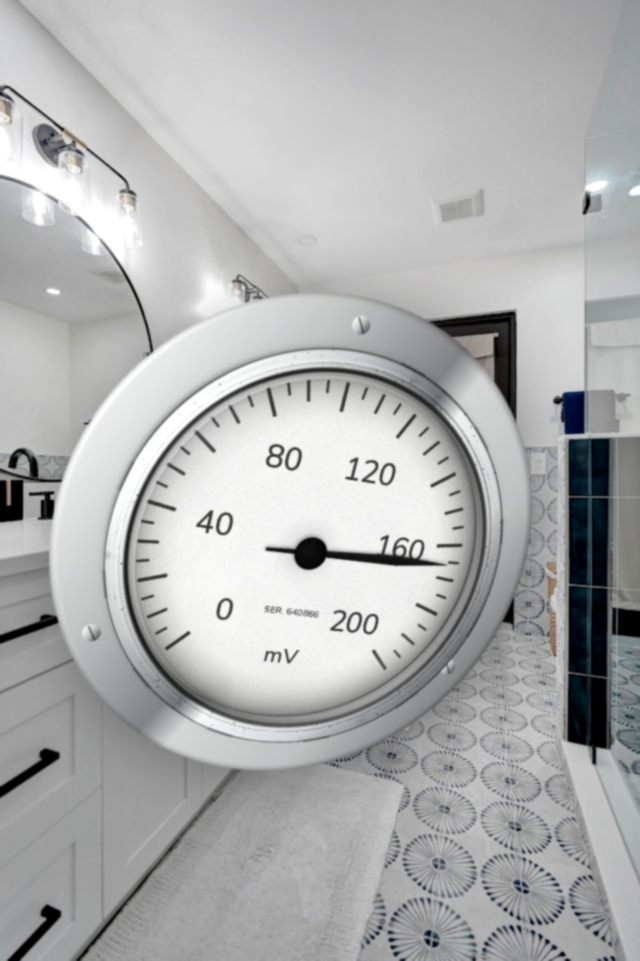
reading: value=165 unit=mV
